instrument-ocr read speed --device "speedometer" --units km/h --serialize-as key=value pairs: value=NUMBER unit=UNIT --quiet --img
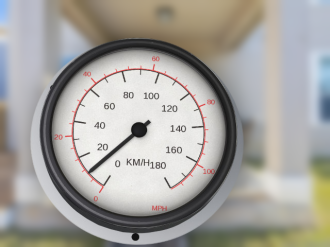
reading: value=10 unit=km/h
